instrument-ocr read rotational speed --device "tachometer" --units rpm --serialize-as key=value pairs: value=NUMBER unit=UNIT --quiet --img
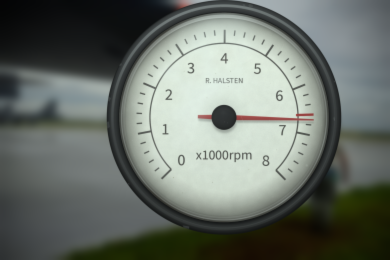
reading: value=6700 unit=rpm
